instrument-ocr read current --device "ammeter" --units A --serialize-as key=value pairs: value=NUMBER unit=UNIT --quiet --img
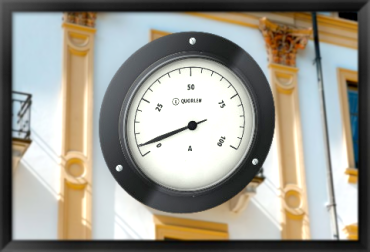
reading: value=5 unit=A
